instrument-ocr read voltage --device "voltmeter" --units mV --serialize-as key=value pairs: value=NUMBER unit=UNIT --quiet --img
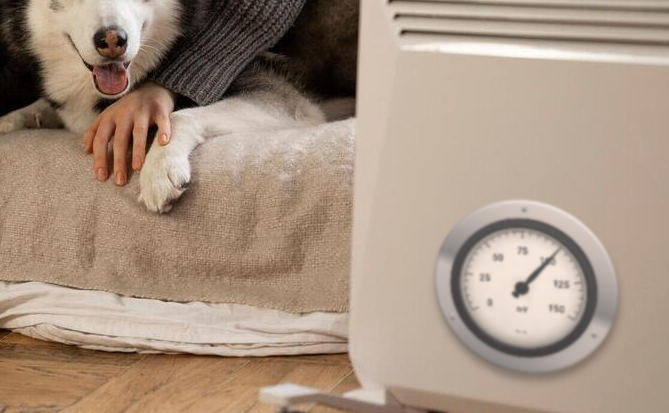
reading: value=100 unit=mV
